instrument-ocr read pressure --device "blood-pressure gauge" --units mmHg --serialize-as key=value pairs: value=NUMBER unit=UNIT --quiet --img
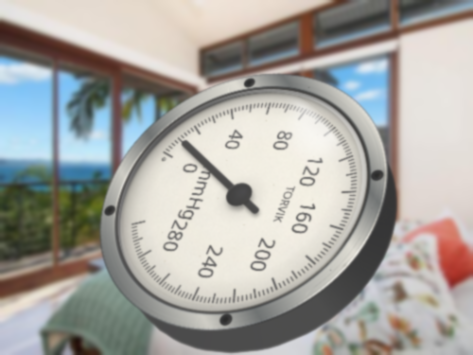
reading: value=10 unit=mmHg
